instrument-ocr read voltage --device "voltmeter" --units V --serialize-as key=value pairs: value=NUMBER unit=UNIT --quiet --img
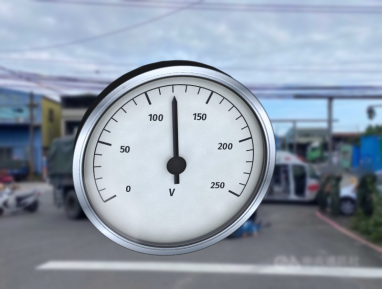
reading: value=120 unit=V
